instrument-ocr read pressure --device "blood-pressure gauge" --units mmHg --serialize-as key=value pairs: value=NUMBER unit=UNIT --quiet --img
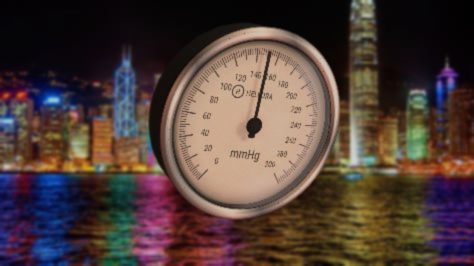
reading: value=150 unit=mmHg
